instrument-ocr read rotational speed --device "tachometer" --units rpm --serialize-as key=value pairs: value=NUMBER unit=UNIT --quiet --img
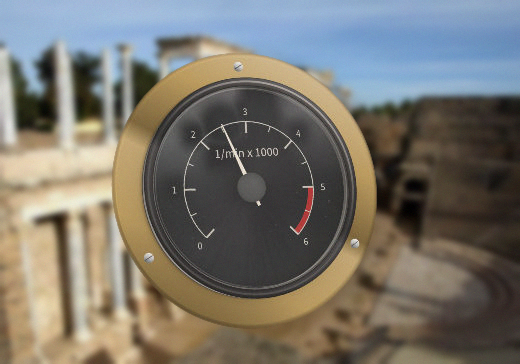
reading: value=2500 unit=rpm
